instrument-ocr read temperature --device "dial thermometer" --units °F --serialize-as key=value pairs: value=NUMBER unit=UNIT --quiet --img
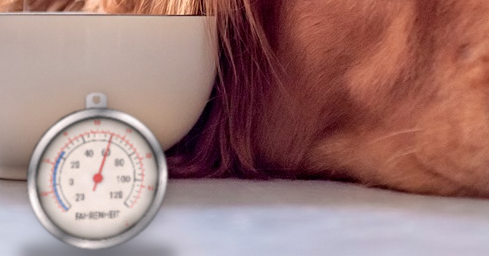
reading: value=60 unit=°F
